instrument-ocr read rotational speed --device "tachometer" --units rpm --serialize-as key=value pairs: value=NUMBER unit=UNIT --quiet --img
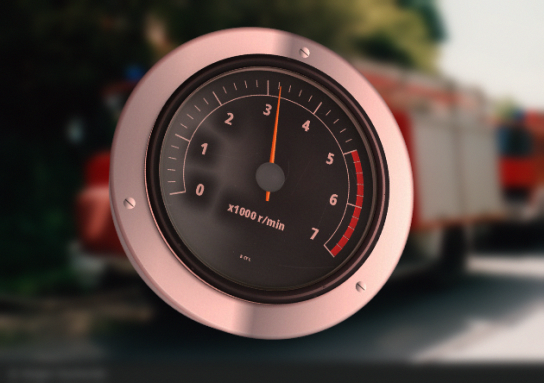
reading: value=3200 unit=rpm
